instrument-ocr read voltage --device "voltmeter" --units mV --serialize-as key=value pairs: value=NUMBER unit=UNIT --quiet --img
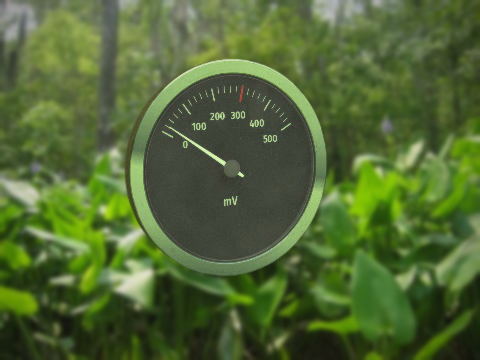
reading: value=20 unit=mV
